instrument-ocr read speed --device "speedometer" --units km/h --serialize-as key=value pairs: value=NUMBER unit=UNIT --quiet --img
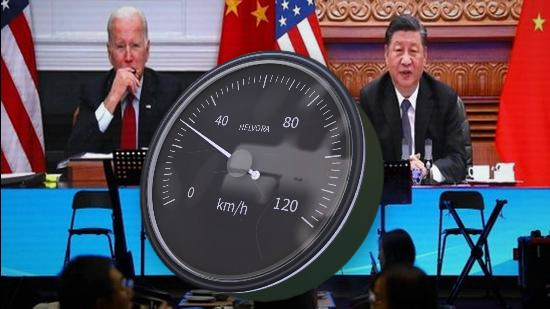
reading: value=28 unit=km/h
